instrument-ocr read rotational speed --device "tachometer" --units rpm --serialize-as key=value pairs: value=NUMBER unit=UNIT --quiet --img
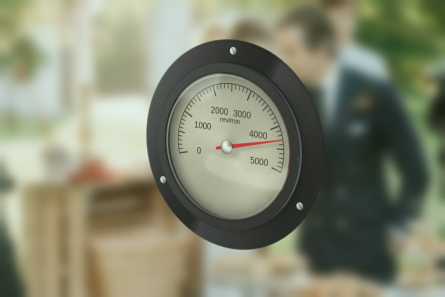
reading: value=4300 unit=rpm
